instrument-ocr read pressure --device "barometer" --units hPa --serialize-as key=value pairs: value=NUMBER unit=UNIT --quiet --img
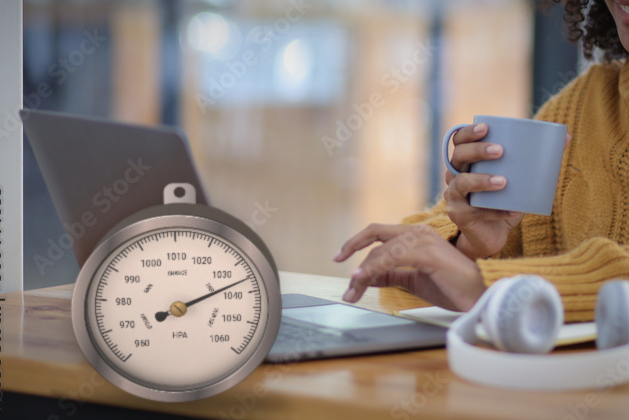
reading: value=1035 unit=hPa
